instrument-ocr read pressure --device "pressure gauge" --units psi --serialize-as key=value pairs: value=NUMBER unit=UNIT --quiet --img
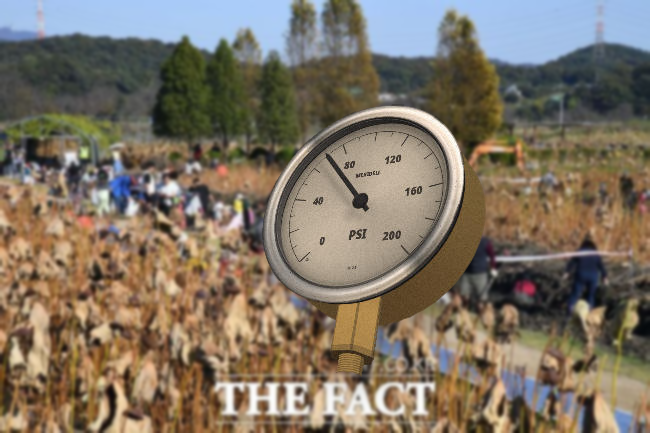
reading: value=70 unit=psi
